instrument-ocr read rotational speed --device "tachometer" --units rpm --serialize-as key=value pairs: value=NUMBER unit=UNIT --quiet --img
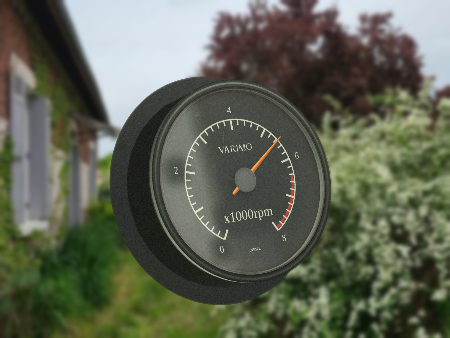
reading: value=5400 unit=rpm
